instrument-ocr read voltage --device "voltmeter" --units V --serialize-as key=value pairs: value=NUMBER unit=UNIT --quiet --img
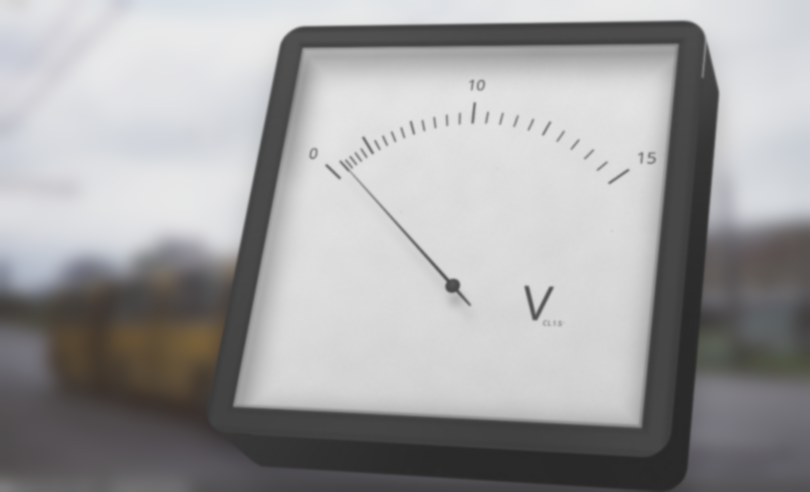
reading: value=2.5 unit=V
